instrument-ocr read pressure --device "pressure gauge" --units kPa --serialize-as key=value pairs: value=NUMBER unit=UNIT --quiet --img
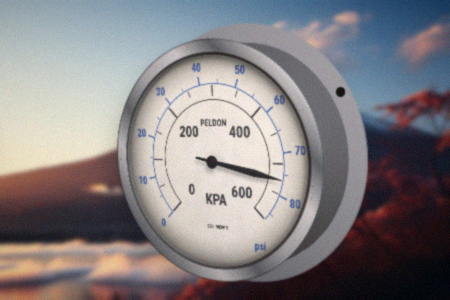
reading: value=525 unit=kPa
